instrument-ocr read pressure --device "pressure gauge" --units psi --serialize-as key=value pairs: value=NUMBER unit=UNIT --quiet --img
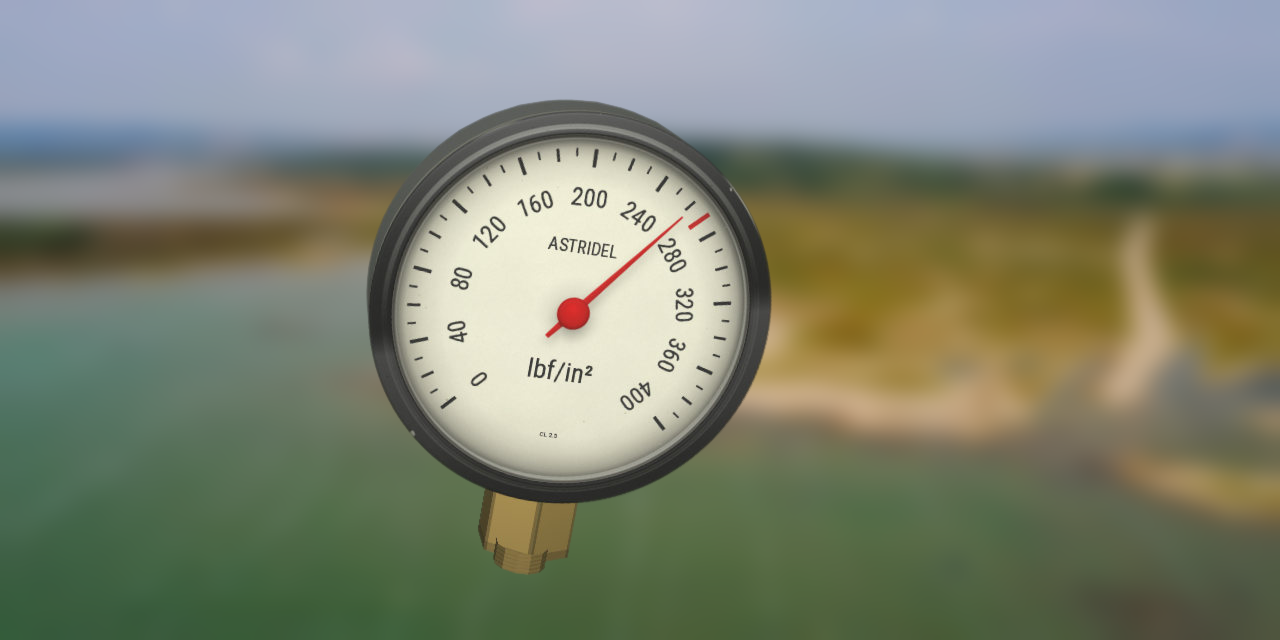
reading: value=260 unit=psi
